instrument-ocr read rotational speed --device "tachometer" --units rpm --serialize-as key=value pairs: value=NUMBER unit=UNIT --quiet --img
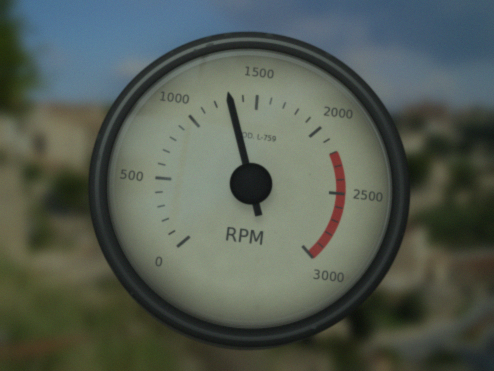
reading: value=1300 unit=rpm
